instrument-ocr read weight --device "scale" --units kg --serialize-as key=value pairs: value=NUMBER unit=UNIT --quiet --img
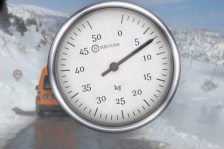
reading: value=7 unit=kg
